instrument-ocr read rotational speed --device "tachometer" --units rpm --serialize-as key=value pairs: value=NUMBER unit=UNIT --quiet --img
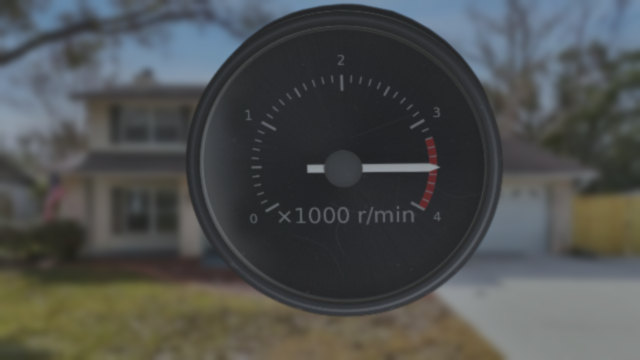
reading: value=3500 unit=rpm
